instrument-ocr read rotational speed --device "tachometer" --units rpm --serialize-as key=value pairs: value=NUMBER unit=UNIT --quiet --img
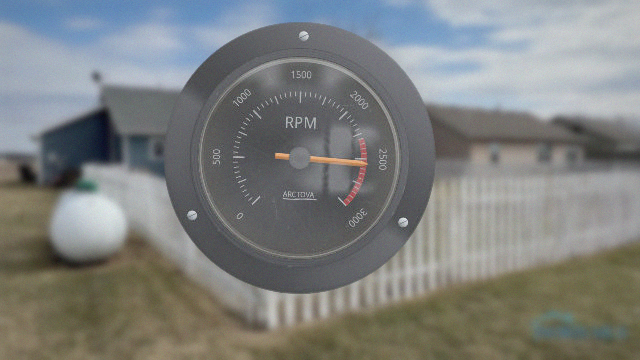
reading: value=2550 unit=rpm
